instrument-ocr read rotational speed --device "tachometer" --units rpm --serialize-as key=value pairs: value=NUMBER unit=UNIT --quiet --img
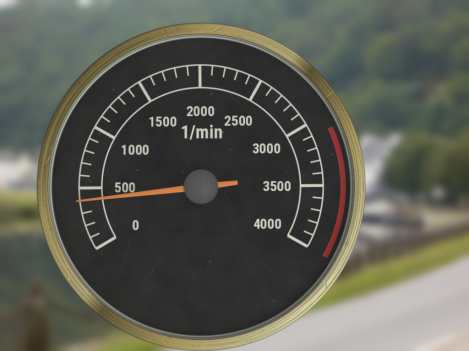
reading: value=400 unit=rpm
